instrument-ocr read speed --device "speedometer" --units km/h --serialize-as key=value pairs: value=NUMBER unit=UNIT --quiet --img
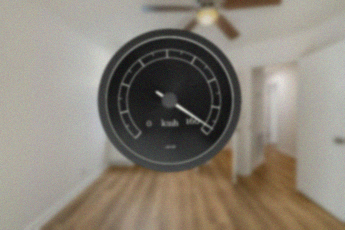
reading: value=155 unit=km/h
